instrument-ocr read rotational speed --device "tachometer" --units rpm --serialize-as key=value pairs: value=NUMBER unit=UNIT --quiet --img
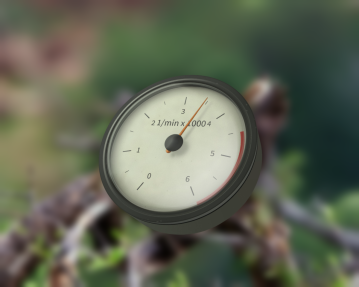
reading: value=3500 unit=rpm
